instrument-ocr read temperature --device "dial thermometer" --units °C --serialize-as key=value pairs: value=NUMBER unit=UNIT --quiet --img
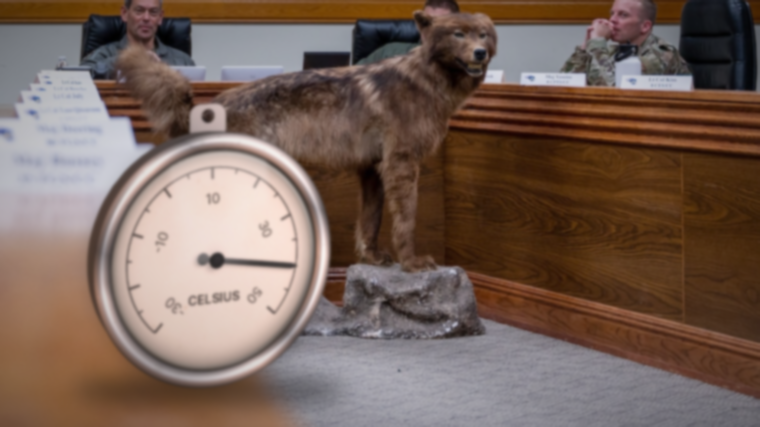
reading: value=40 unit=°C
